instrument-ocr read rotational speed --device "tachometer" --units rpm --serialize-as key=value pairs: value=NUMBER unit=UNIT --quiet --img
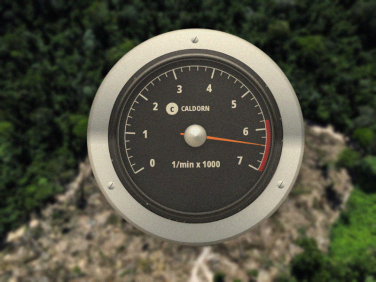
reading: value=6400 unit=rpm
